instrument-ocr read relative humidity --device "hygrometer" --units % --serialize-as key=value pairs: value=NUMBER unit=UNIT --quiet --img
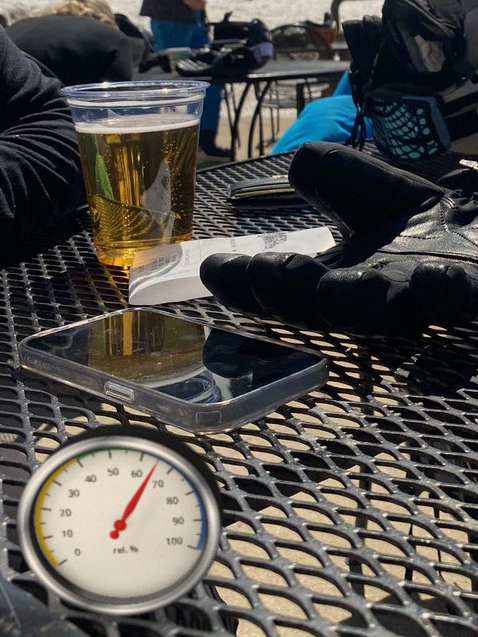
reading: value=65 unit=%
